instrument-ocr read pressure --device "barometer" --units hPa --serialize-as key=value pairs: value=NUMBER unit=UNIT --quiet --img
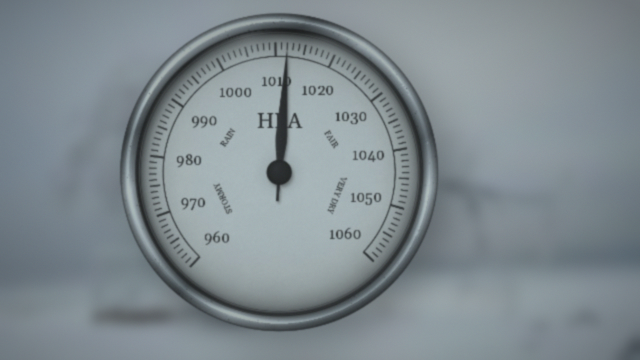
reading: value=1012 unit=hPa
